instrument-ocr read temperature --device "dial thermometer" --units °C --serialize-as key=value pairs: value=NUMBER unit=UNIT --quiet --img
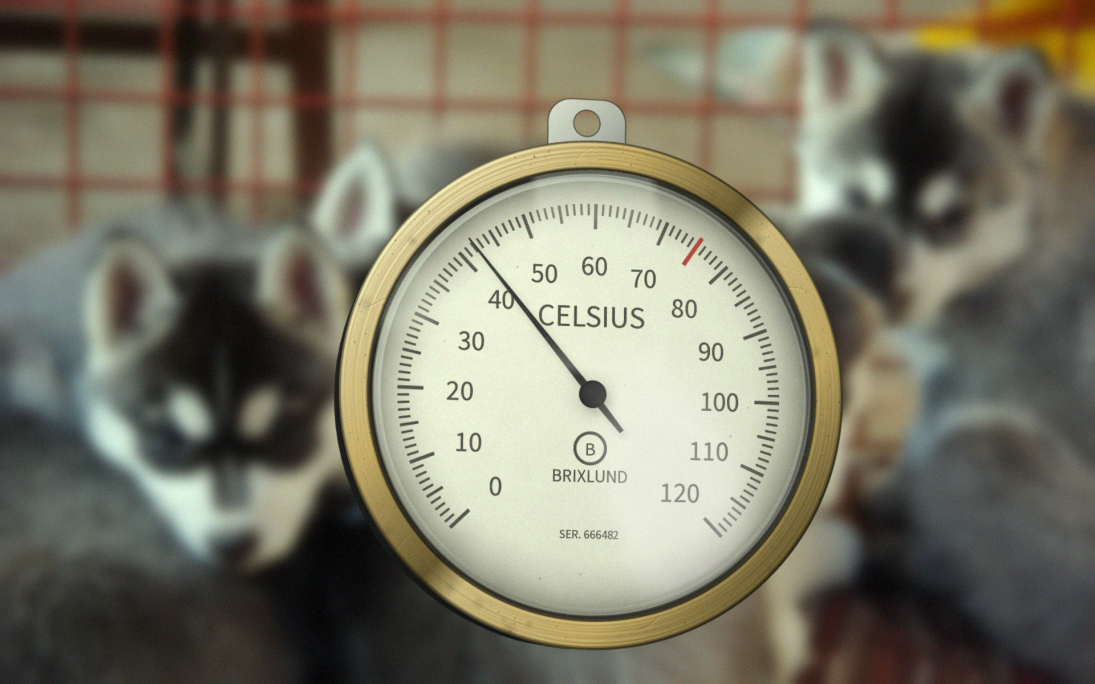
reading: value=42 unit=°C
